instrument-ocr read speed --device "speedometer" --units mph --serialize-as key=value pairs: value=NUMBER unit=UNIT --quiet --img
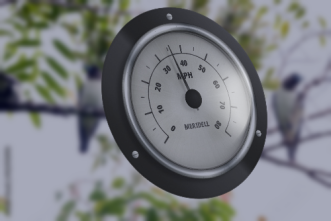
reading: value=35 unit=mph
